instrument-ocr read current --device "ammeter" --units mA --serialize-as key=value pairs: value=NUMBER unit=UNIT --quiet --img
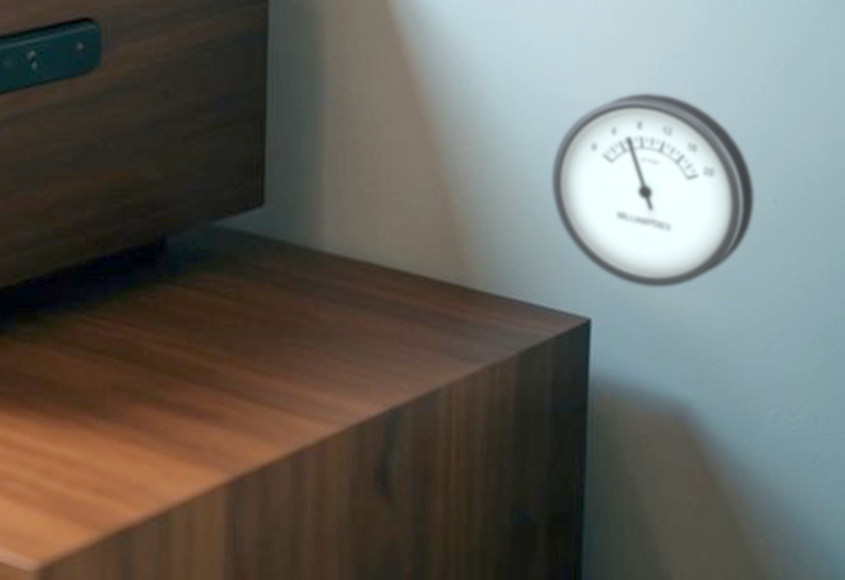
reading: value=6 unit=mA
